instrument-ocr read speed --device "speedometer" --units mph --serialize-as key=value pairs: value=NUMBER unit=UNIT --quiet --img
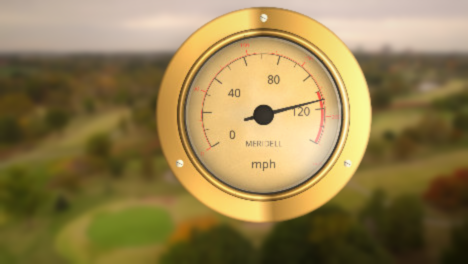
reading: value=115 unit=mph
